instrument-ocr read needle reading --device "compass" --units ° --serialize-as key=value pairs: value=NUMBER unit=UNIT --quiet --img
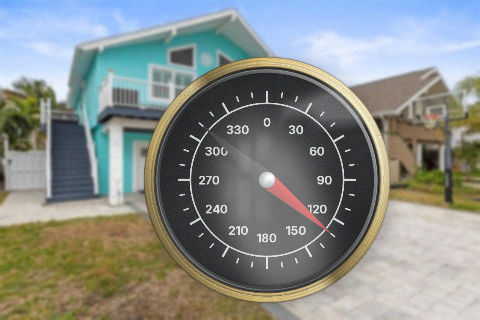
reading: value=130 unit=°
